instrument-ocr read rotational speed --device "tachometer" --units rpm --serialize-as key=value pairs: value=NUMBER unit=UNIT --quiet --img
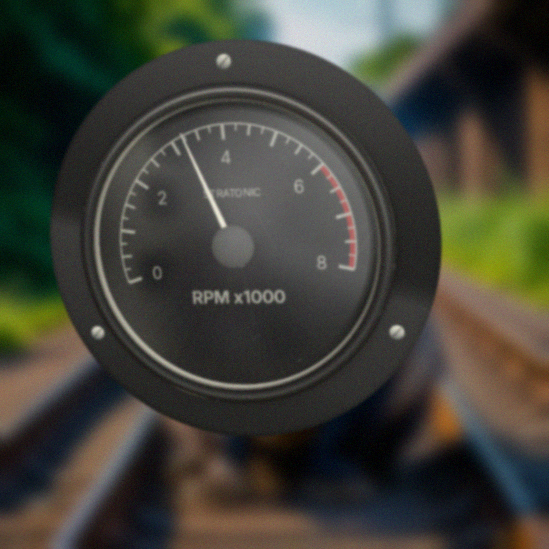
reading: value=3250 unit=rpm
